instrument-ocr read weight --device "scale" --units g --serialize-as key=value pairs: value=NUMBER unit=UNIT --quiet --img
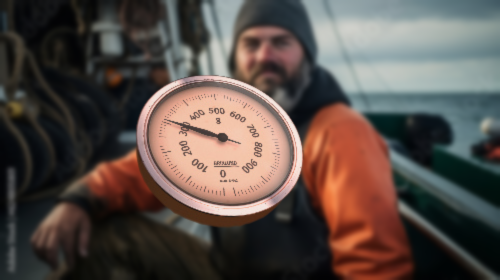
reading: value=300 unit=g
